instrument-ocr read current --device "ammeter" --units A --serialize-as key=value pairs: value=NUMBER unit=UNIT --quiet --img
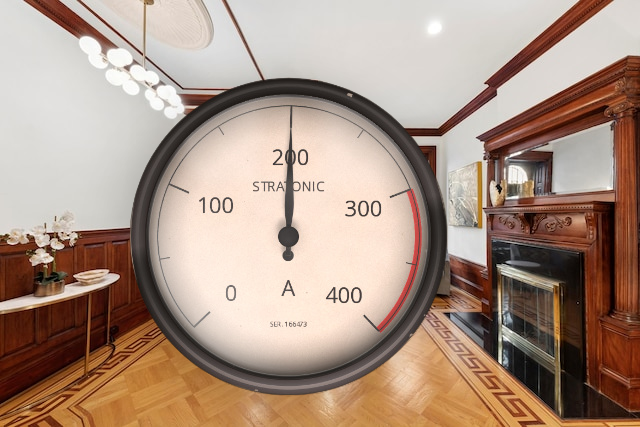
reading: value=200 unit=A
